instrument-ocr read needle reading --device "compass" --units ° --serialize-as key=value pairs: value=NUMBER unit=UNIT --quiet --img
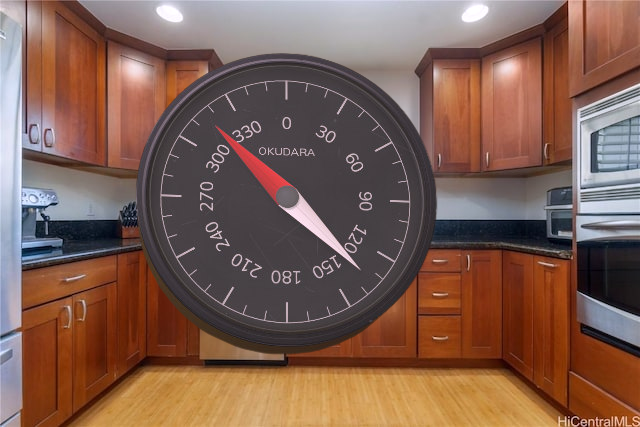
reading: value=315 unit=°
